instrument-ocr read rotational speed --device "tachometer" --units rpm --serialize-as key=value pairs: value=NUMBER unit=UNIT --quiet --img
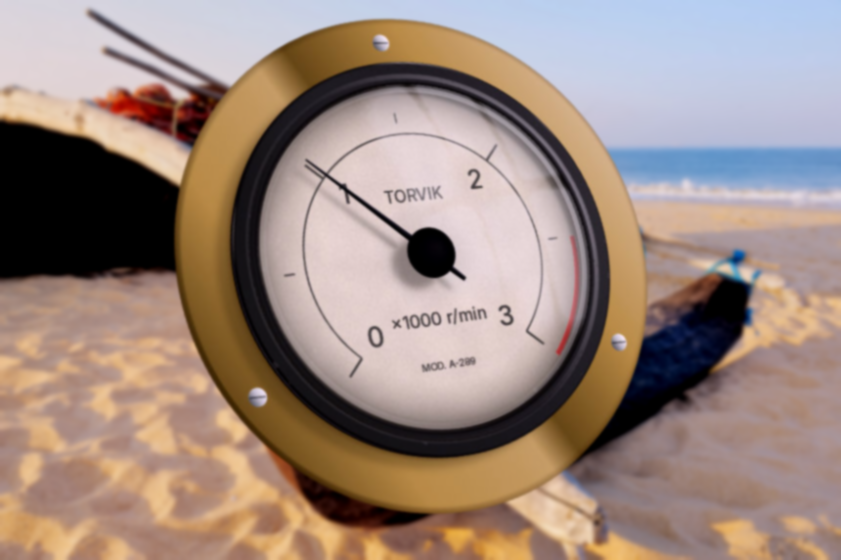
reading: value=1000 unit=rpm
